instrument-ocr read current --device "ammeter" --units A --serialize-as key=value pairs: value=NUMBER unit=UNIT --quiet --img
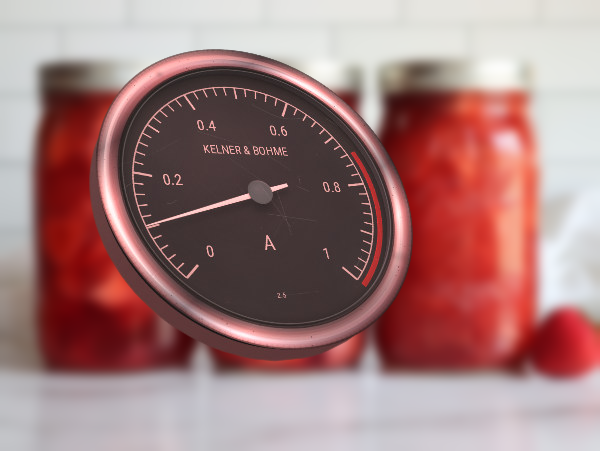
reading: value=0.1 unit=A
